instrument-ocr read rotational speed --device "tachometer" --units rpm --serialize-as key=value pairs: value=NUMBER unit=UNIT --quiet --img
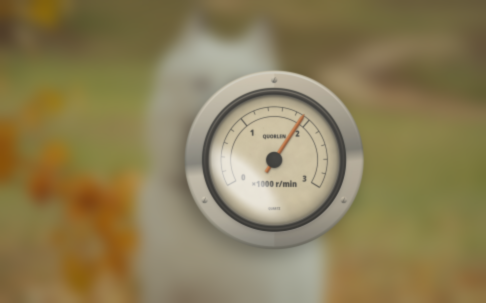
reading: value=1900 unit=rpm
